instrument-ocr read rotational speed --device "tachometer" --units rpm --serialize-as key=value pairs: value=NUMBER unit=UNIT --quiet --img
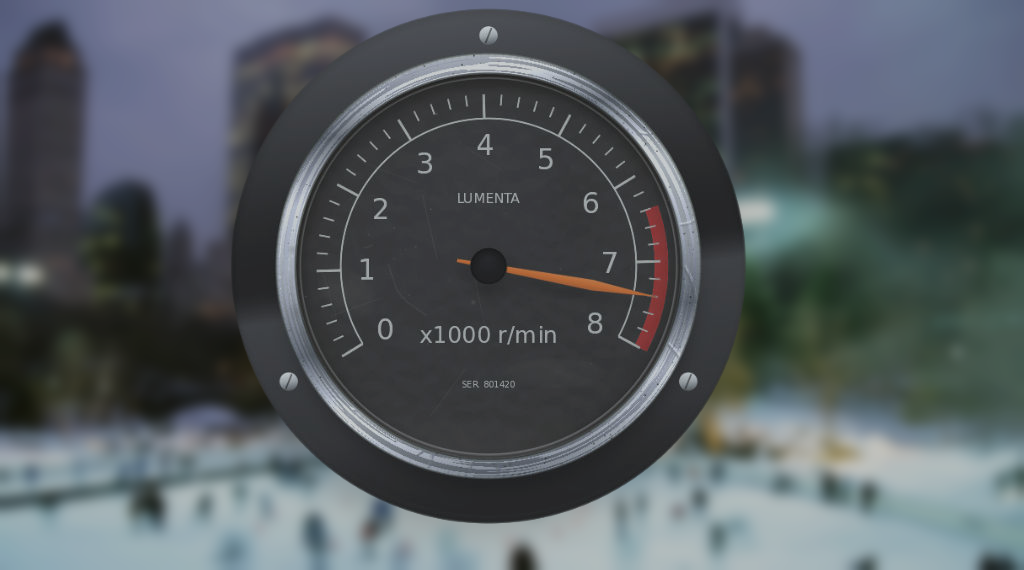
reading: value=7400 unit=rpm
